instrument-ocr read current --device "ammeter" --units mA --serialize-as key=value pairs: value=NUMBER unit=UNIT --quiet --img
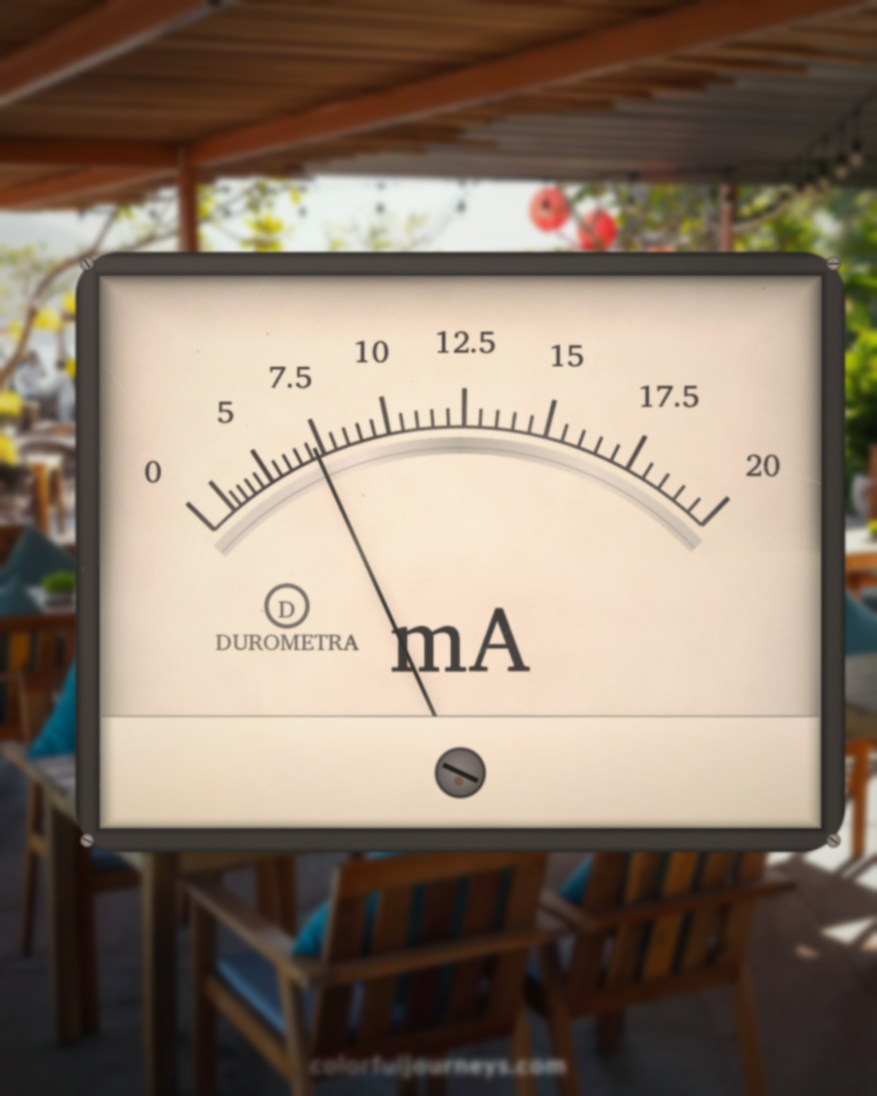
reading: value=7.25 unit=mA
